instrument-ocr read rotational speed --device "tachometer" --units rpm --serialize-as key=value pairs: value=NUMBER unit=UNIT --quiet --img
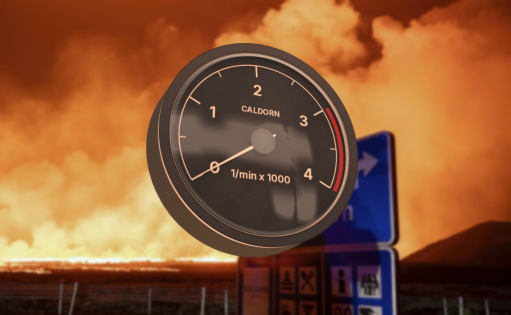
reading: value=0 unit=rpm
